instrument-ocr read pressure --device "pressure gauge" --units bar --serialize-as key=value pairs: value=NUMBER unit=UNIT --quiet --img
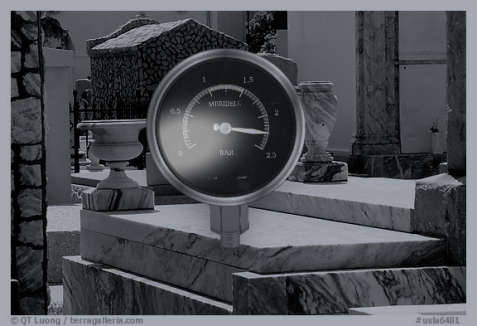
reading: value=2.25 unit=bar
